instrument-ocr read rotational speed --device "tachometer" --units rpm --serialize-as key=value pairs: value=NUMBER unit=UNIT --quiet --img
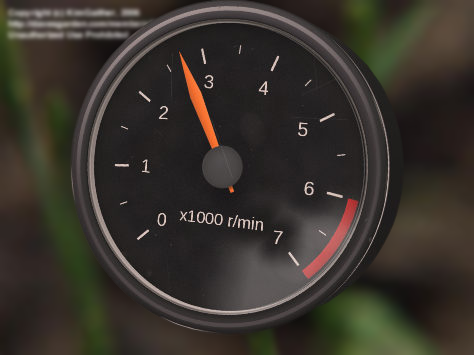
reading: value=2750 unit=rpm
